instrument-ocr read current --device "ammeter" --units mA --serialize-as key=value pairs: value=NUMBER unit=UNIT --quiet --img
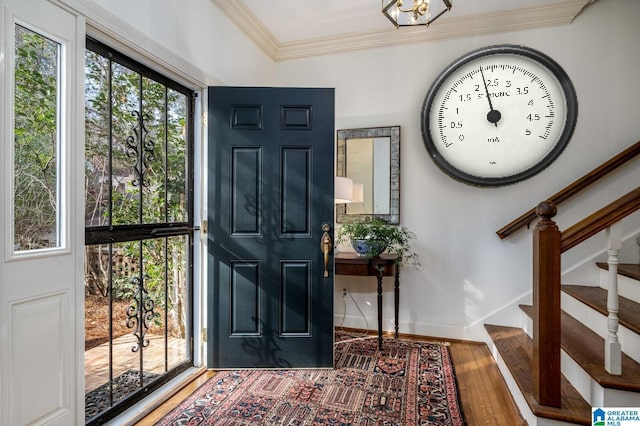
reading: value=2.25 unit=mA
